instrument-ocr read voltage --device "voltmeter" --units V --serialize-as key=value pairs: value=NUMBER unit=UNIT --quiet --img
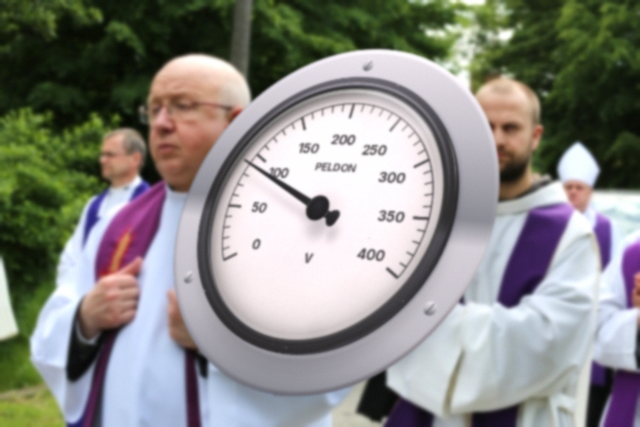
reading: value=90 unit=V
